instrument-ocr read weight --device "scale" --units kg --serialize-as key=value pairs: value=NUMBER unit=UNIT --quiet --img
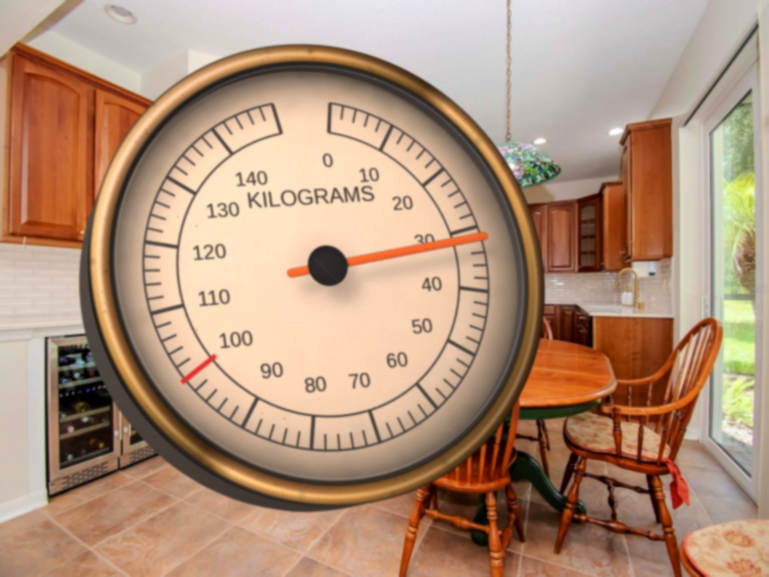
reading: value=32 unit=kg
